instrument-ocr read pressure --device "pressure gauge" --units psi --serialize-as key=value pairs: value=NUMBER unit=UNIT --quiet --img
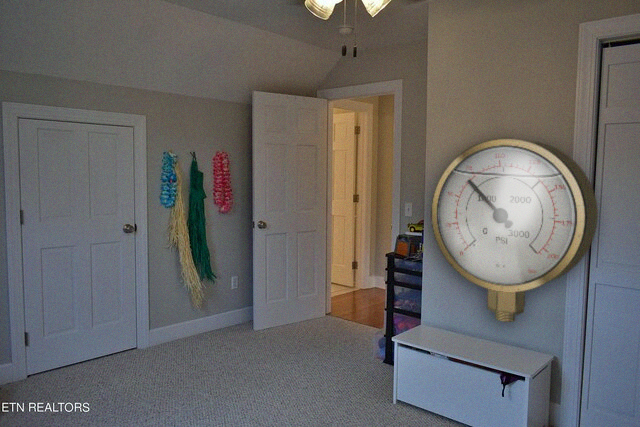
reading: value=1000 unit=psi
